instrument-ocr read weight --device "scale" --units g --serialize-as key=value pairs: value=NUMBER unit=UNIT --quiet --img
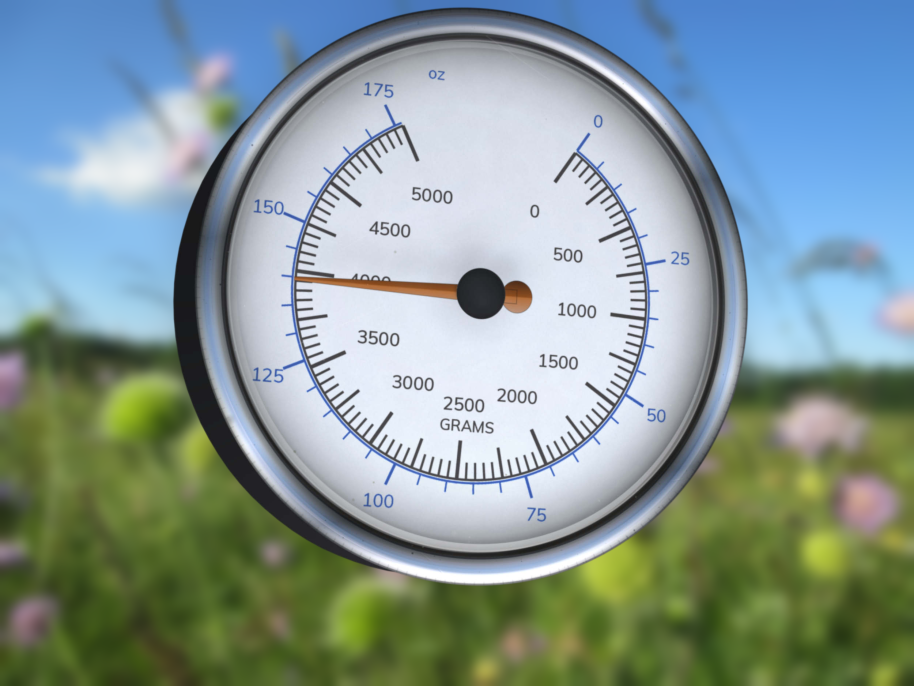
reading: value=3950 unit=g
